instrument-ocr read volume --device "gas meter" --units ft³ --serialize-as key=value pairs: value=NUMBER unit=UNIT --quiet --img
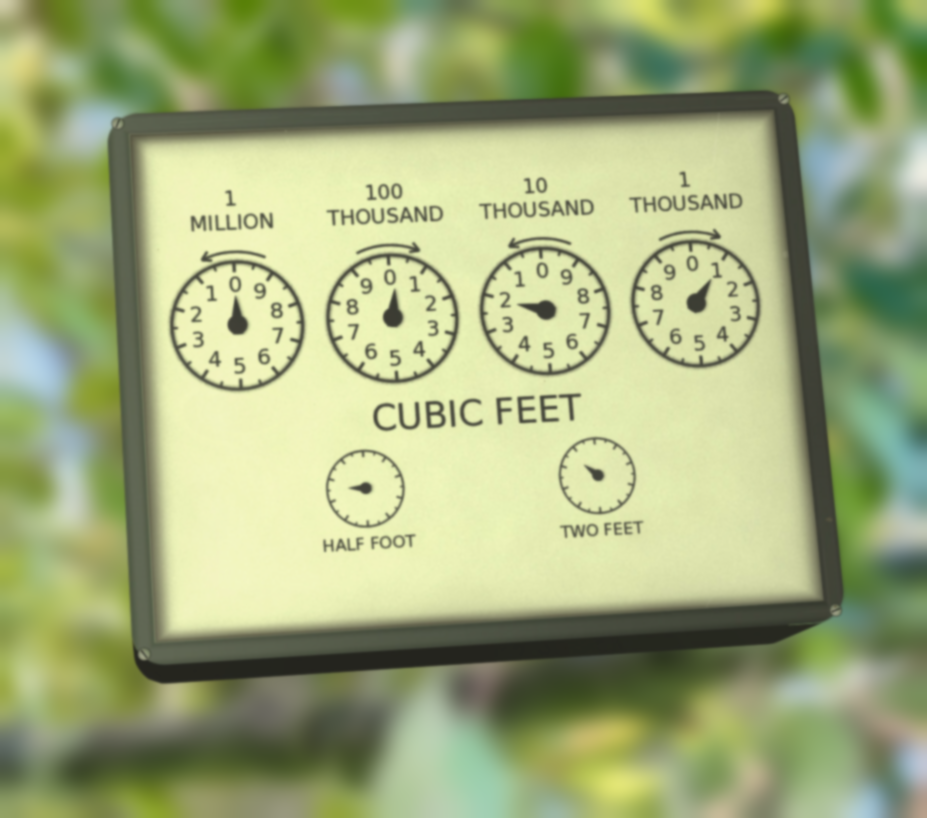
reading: value=2100 unit=ft³
